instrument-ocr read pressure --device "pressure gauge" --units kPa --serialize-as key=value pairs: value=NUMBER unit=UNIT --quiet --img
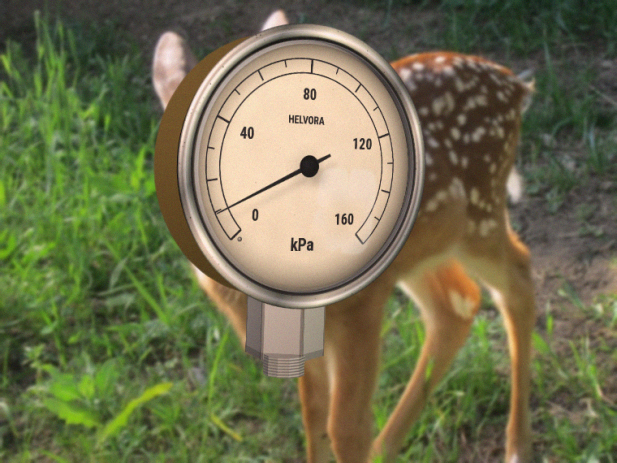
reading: value=10 unit=kPa
